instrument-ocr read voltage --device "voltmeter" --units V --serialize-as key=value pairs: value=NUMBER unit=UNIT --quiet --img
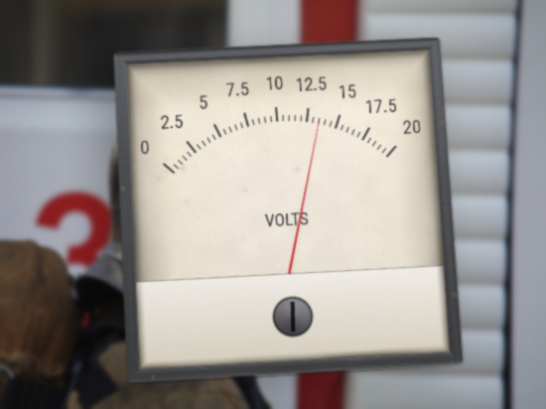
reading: value=13.5 unit=V
